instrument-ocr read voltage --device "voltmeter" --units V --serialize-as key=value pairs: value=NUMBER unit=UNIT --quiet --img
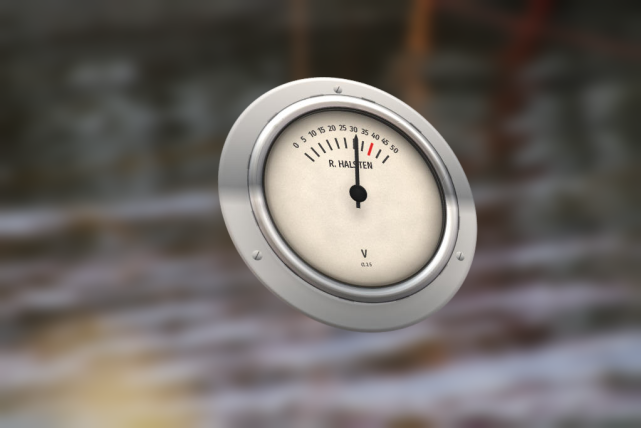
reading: value=30 unit=V
